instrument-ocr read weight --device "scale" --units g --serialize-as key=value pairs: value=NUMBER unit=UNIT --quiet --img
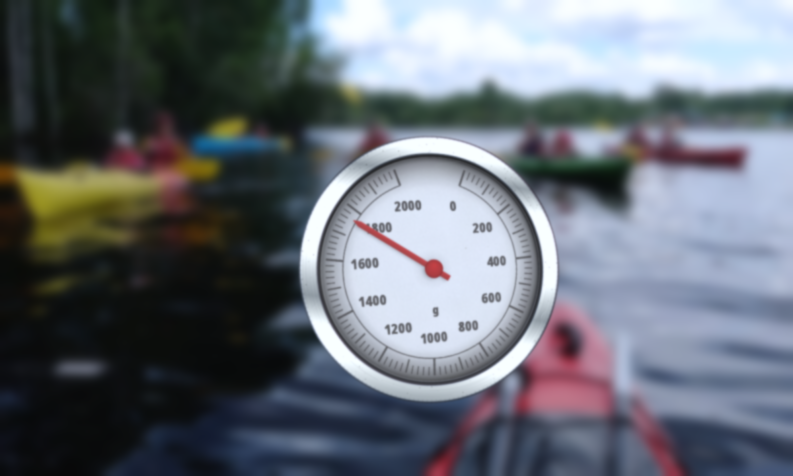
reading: value=1760 unit=g
